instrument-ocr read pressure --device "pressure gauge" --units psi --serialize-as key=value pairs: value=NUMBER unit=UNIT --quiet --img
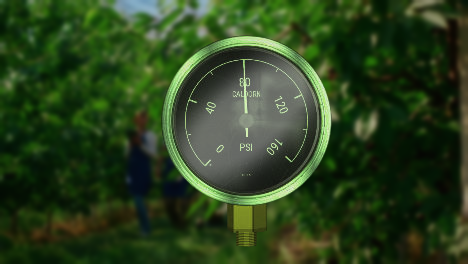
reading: value=80 unit=psi
